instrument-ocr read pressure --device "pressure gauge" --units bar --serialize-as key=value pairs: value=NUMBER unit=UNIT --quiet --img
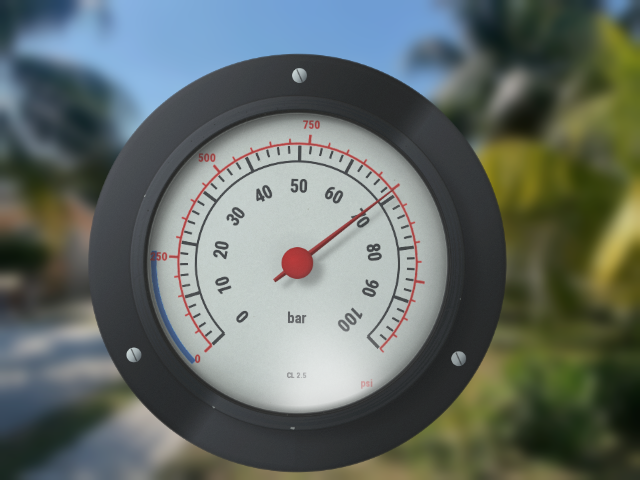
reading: value=69 unit=bar
